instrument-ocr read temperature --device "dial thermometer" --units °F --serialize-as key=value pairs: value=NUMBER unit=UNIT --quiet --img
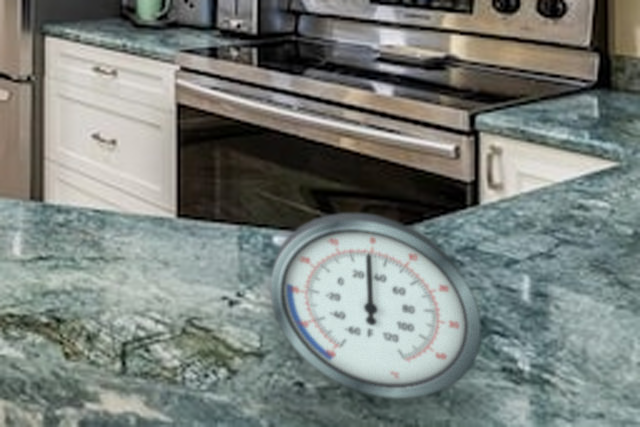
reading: value=30 unit=°F
